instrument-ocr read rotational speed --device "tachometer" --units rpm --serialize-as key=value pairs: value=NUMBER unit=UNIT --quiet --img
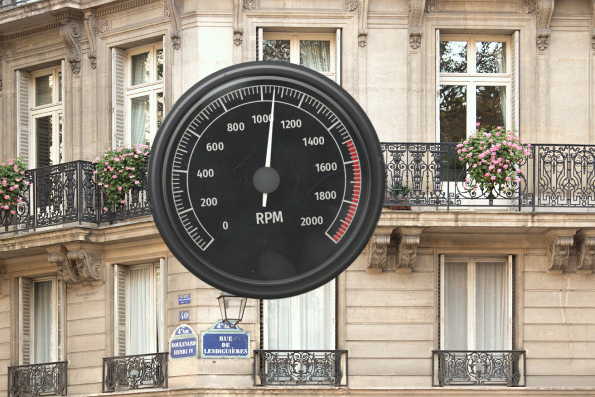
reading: value=1060 unit=rpm
